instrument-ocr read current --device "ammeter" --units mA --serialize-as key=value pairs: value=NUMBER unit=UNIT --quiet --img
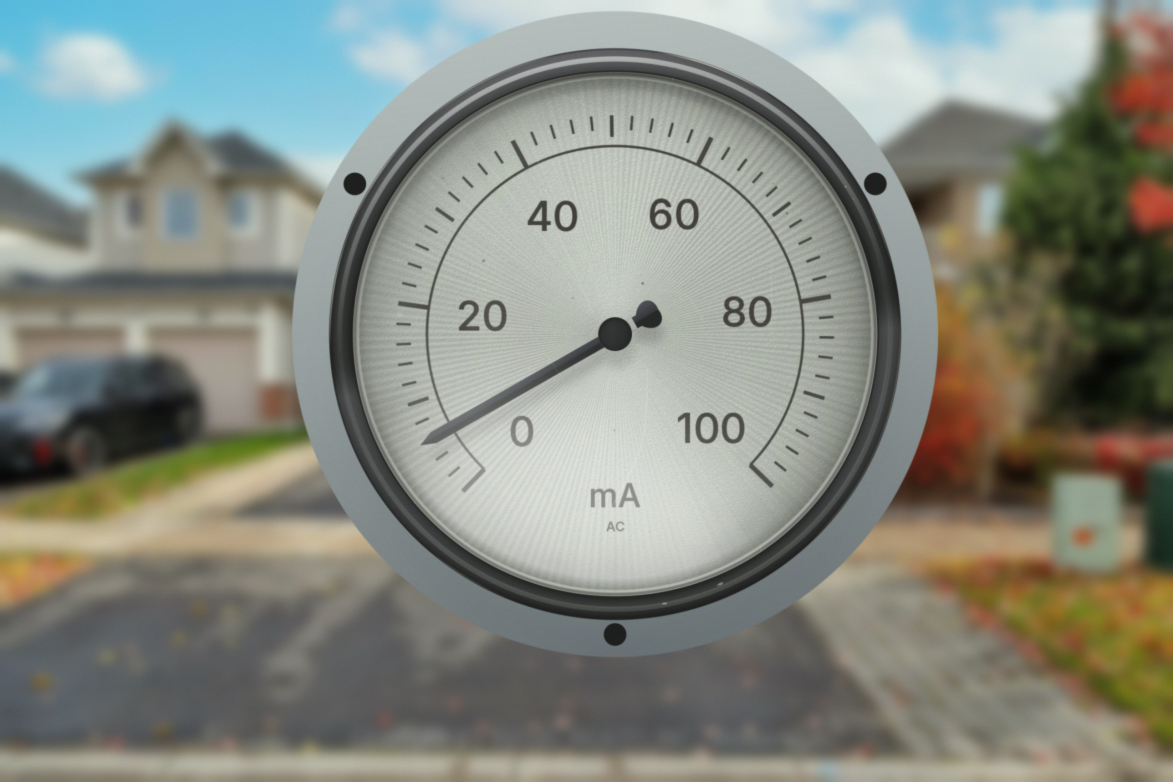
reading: value=6 unit=mA
